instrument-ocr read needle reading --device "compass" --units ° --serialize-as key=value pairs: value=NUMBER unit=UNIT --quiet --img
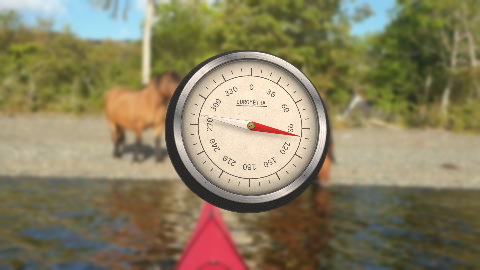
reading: value=100 unit=°
